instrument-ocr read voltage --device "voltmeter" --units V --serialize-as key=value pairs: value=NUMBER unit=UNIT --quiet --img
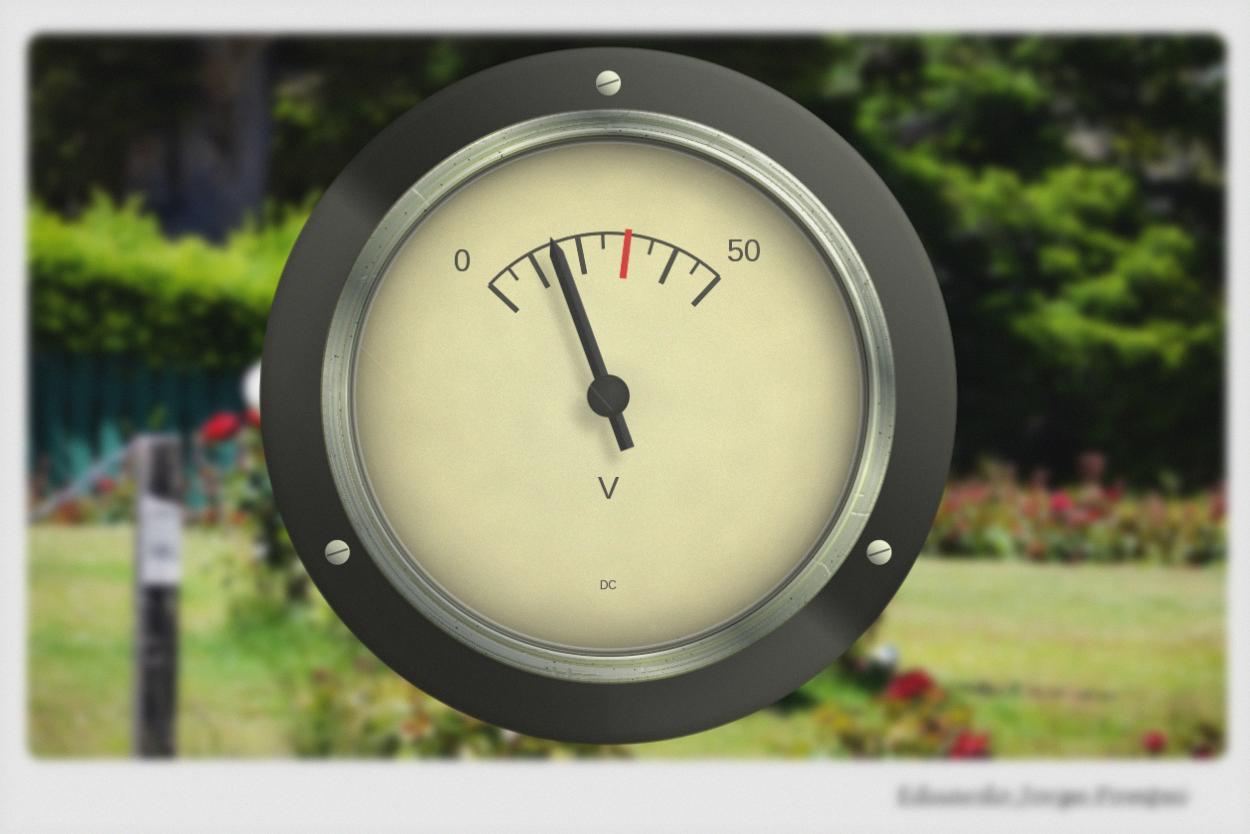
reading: value=15 unit=V
